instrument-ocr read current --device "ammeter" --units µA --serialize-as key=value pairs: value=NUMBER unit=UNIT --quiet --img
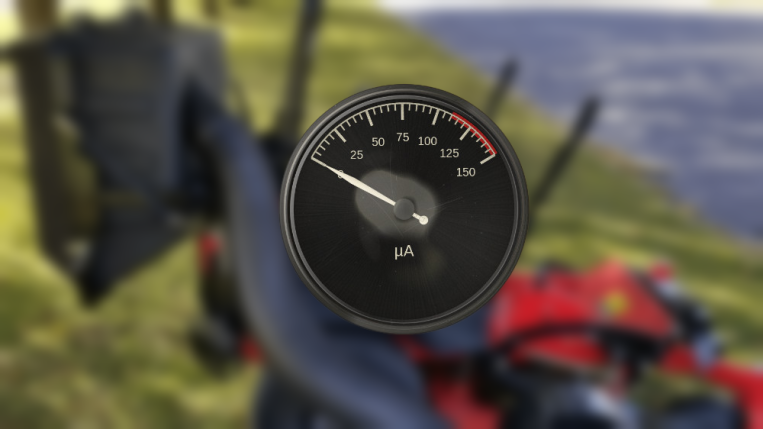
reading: value=0 unit=µA
